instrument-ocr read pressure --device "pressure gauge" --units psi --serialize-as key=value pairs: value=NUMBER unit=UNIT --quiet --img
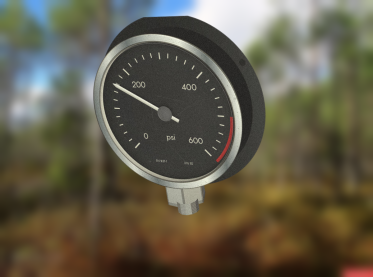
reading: value=160 unit=psi
